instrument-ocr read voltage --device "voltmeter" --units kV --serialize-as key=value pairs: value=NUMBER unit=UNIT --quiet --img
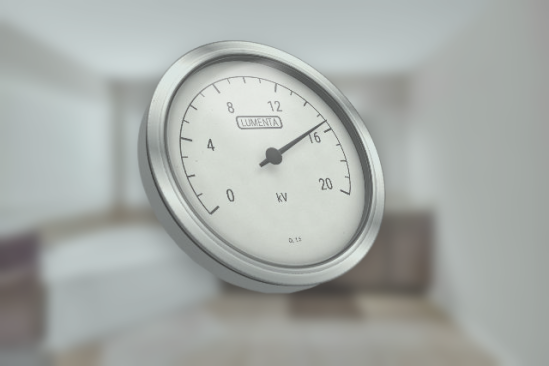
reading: value=15.5 unit=kV
